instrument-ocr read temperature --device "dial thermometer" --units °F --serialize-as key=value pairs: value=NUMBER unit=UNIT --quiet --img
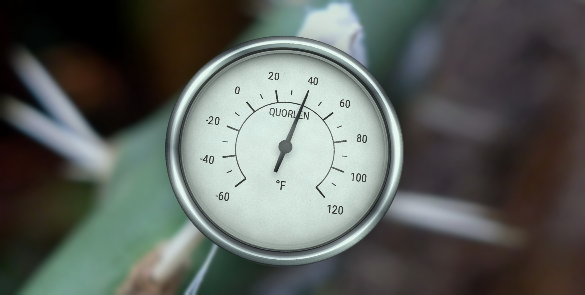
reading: value=40 unit=°F
